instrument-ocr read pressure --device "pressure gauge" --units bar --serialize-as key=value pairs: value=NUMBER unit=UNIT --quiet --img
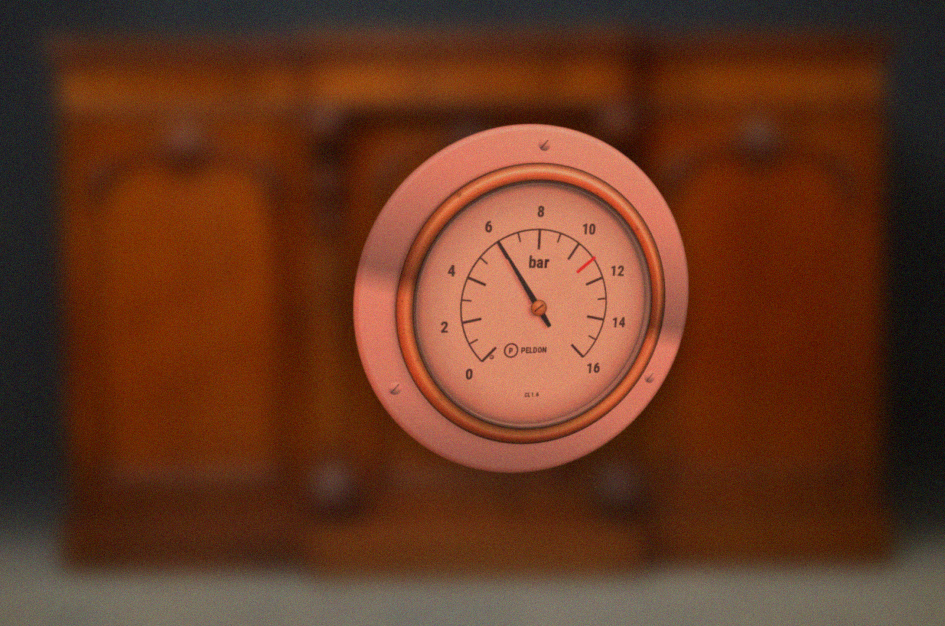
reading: value=6 unit=bar
